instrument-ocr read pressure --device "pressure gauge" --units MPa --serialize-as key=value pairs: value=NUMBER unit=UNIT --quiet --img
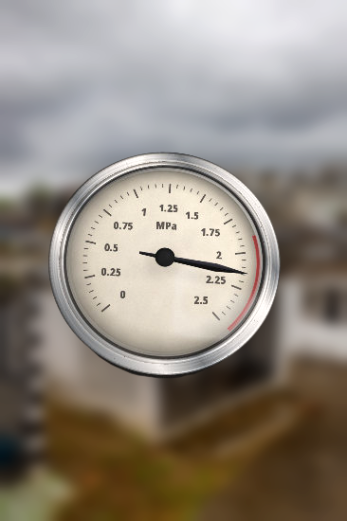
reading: value=2.15 unit=MPa
